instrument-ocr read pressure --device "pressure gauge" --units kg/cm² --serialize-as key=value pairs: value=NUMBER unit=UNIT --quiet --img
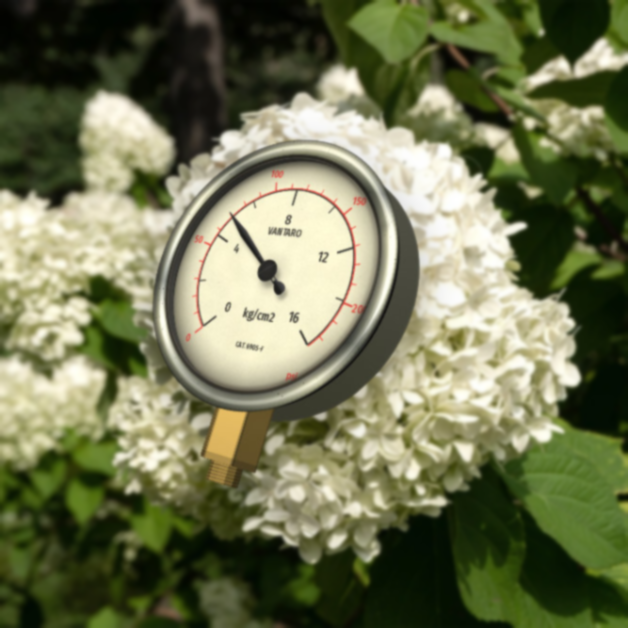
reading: value=5 unit=kg/cm²
